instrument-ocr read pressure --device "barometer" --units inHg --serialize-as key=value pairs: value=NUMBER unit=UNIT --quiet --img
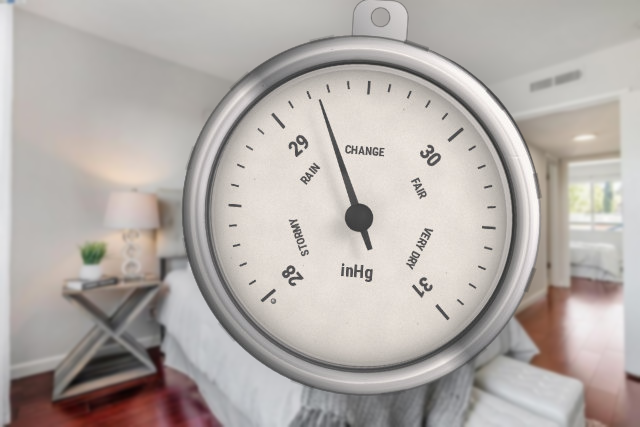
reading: value=29.25 unit=inHg
